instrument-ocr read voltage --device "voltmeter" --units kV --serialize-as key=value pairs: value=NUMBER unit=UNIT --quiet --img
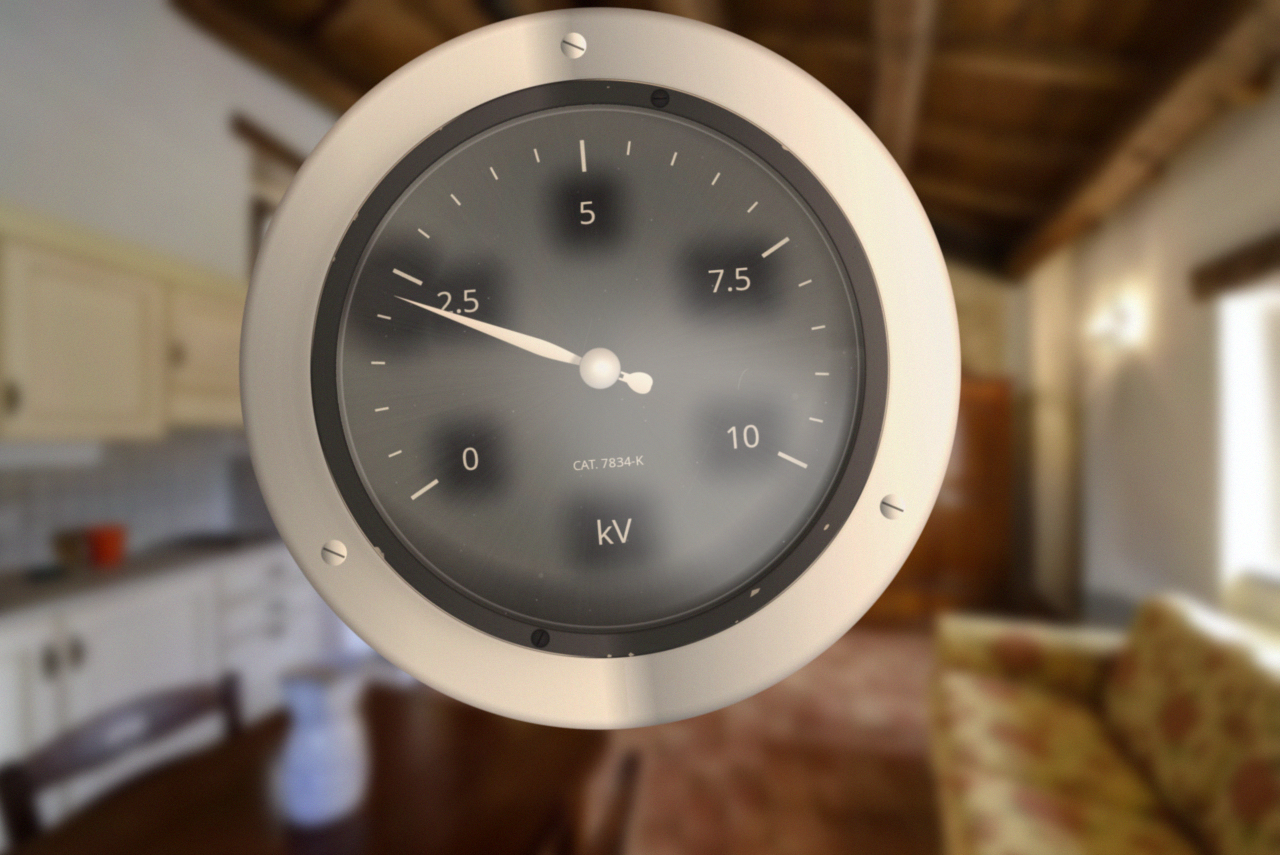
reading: value=2.25 unit=kV
